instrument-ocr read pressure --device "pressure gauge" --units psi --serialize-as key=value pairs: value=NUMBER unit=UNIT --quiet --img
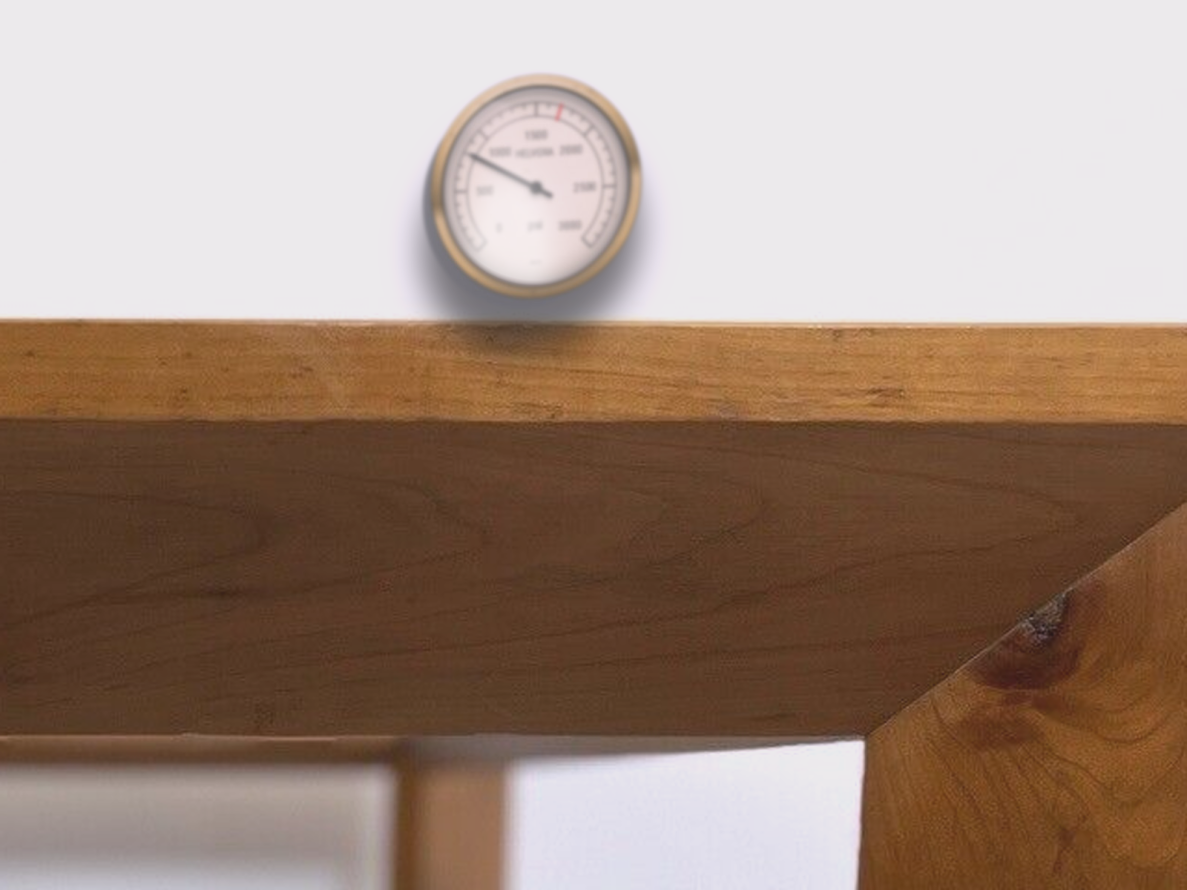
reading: value=800 unit=psi
